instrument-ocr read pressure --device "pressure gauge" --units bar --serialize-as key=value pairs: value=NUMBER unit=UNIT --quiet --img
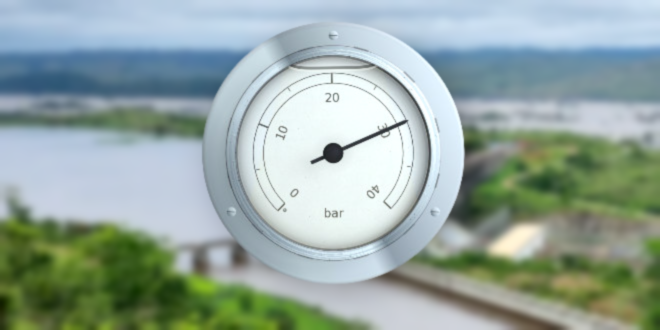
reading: value=30 unit=bar
